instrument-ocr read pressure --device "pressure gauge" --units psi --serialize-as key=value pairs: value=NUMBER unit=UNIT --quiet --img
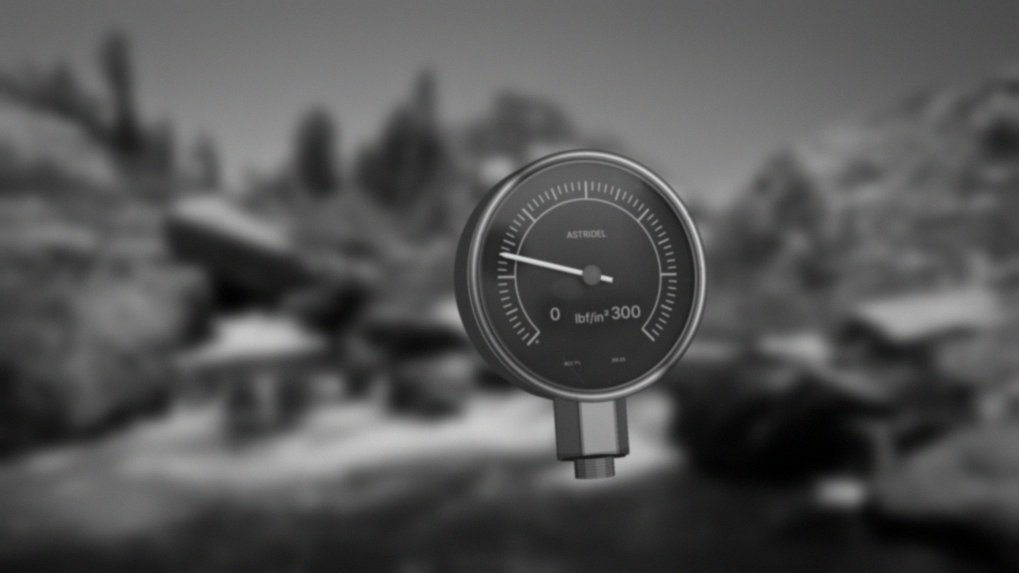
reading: value=65 unit=psi
